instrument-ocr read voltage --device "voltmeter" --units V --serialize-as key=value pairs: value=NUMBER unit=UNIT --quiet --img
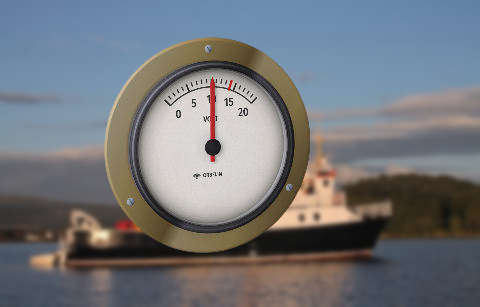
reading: value=10 unit=V
